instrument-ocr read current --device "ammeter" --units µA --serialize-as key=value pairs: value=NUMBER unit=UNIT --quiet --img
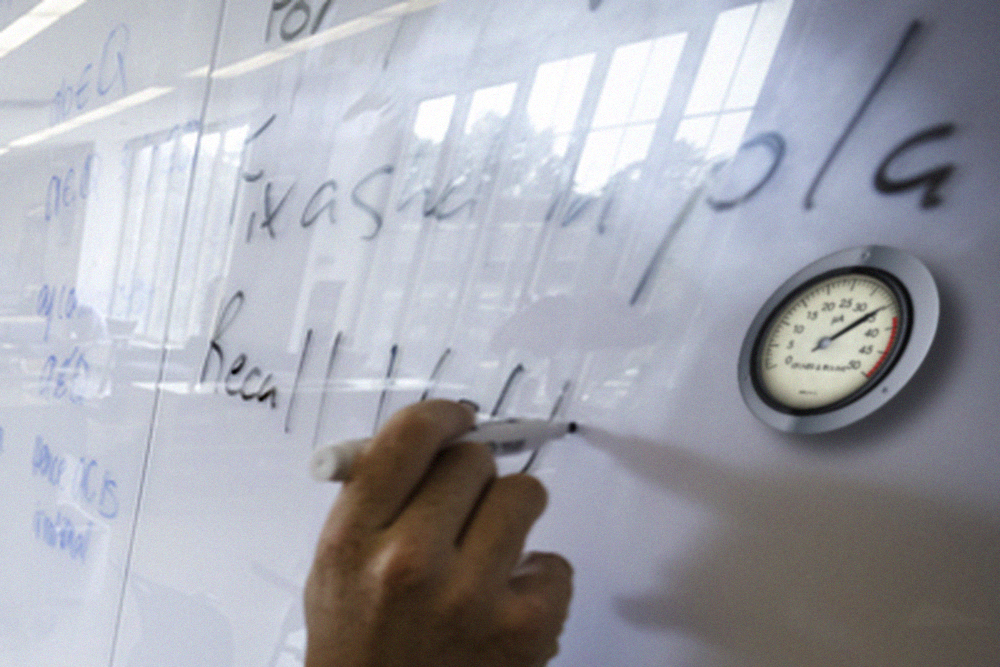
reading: value=35 unit=µA
